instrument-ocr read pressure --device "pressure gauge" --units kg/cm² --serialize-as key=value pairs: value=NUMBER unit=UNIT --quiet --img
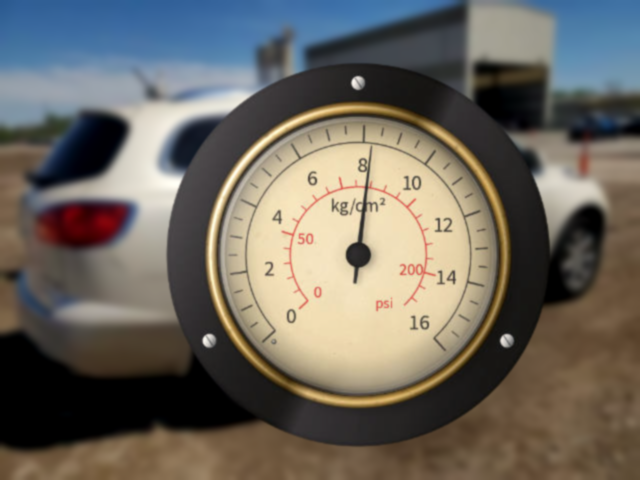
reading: value=8.25 unit=kg/cm²
